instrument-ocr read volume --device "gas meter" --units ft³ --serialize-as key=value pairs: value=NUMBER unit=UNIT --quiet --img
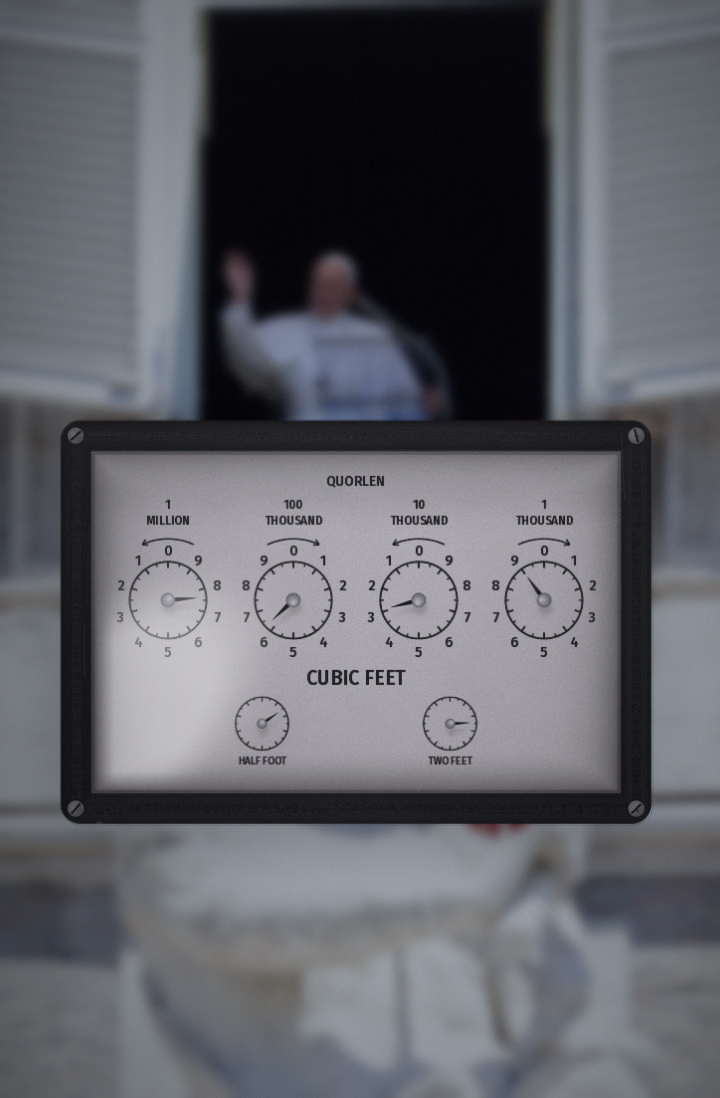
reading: value=762900 unit=ft³
